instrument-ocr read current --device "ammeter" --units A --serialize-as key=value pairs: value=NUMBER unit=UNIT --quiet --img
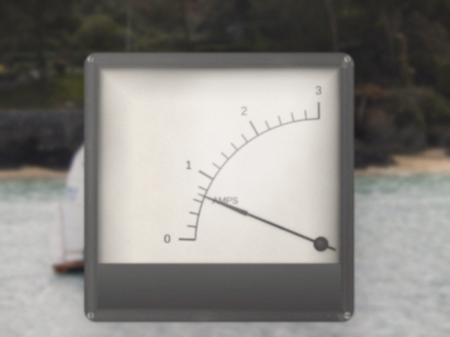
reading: value=0.7 unit=A
